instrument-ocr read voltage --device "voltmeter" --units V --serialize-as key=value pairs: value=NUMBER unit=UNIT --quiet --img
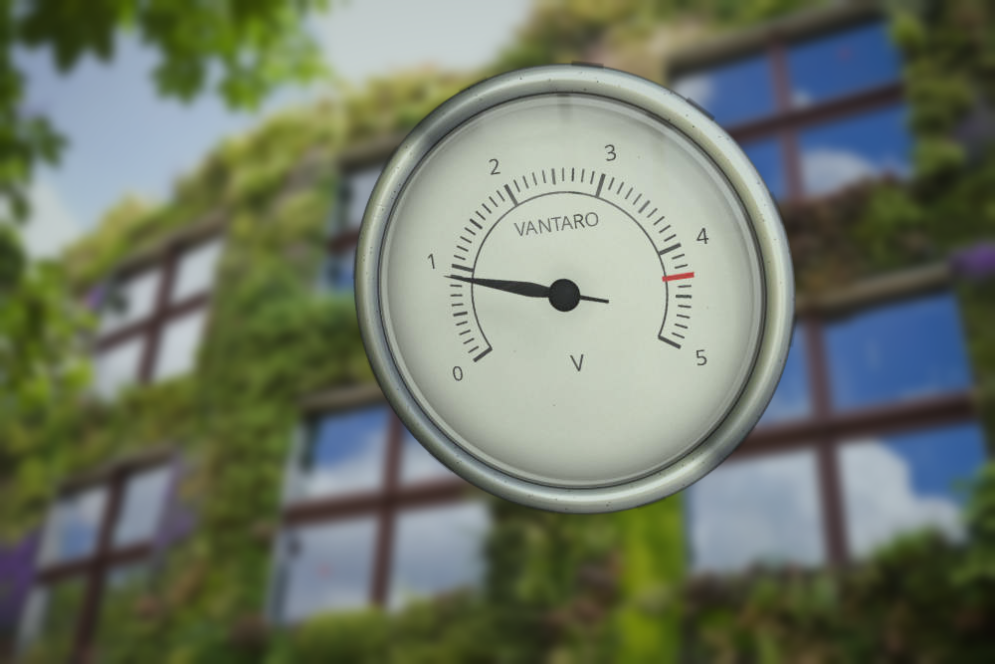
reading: value=0.9 unit=V
